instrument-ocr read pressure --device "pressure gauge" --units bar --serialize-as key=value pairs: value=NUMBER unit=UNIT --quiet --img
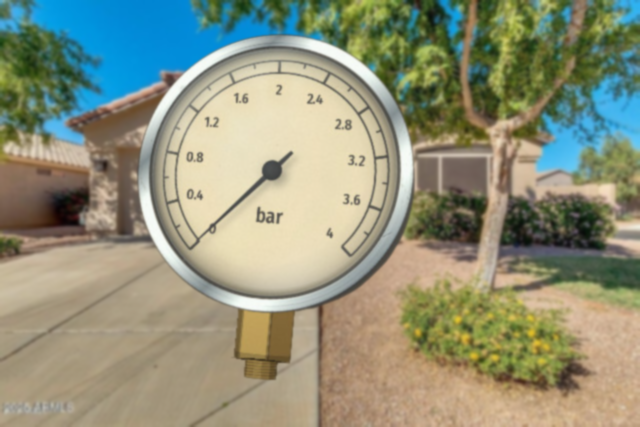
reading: value=0 unit=bar
